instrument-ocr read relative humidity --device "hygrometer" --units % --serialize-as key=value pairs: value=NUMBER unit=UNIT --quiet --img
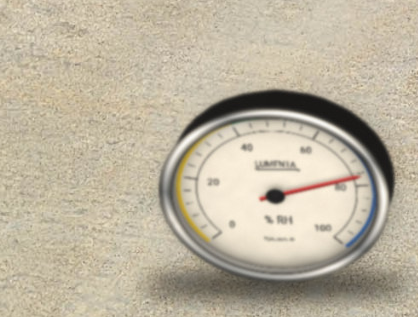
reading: value=76 unit=%
